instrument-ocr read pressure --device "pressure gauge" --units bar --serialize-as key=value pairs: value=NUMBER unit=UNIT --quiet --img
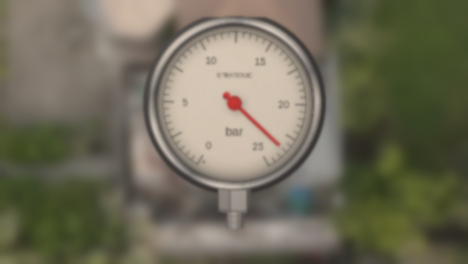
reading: value=23.5 unit=bar
